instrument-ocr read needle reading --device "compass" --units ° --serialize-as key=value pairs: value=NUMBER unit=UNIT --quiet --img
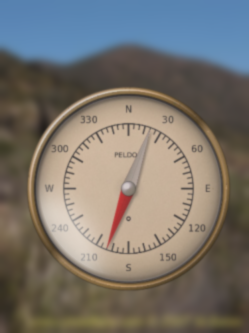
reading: value=200 unit=°
